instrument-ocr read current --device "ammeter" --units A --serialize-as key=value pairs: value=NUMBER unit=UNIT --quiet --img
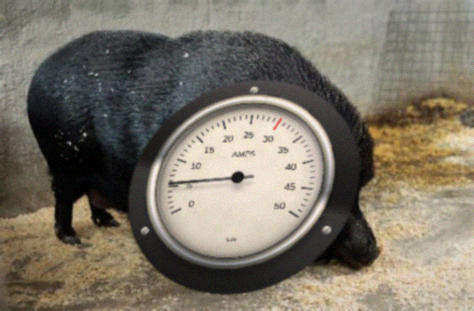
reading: value=5 unit=A
